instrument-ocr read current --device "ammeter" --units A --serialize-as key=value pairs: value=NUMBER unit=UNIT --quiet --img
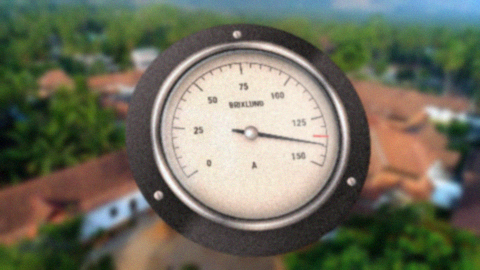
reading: value=140 unit=A
